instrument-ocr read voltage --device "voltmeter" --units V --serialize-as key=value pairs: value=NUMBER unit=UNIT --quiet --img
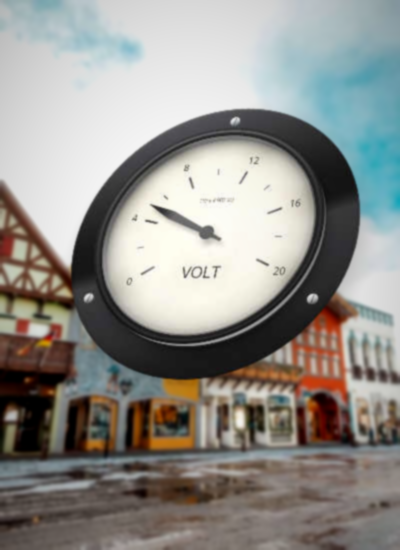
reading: value=5 unit=V
